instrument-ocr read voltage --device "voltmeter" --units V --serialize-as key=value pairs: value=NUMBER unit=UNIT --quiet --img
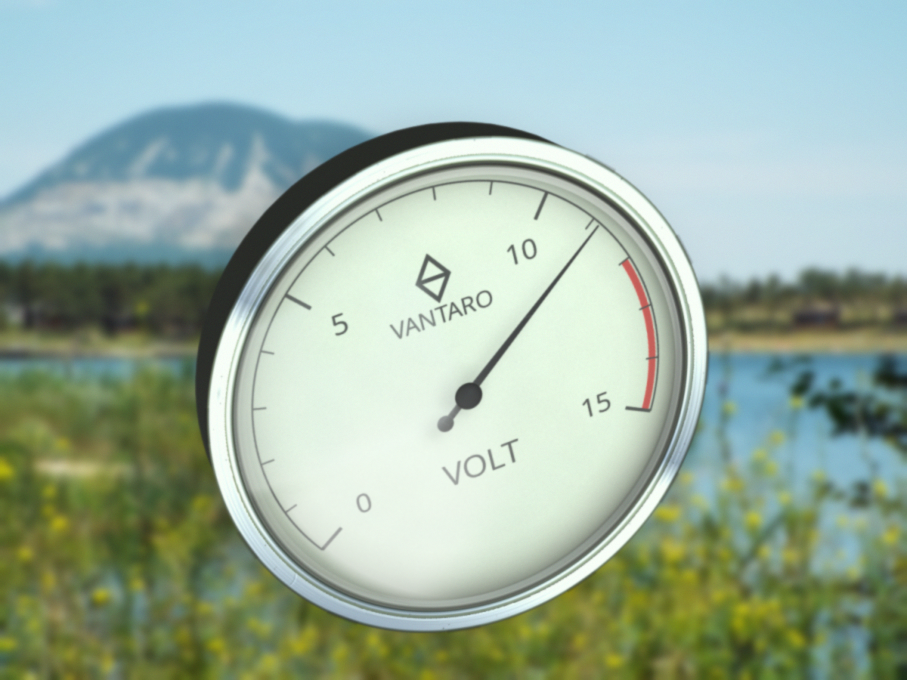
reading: value=11 unit=V
